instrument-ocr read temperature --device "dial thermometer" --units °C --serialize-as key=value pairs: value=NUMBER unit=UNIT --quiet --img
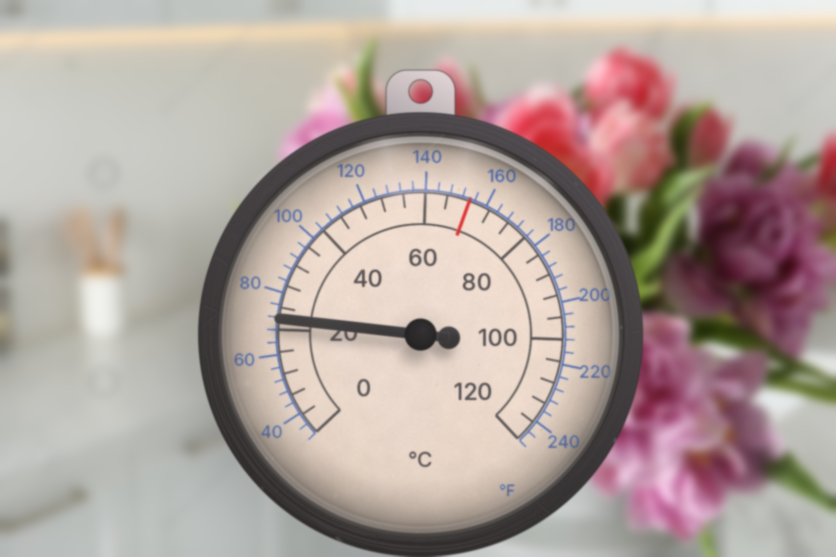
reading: value=22 unit=°C
